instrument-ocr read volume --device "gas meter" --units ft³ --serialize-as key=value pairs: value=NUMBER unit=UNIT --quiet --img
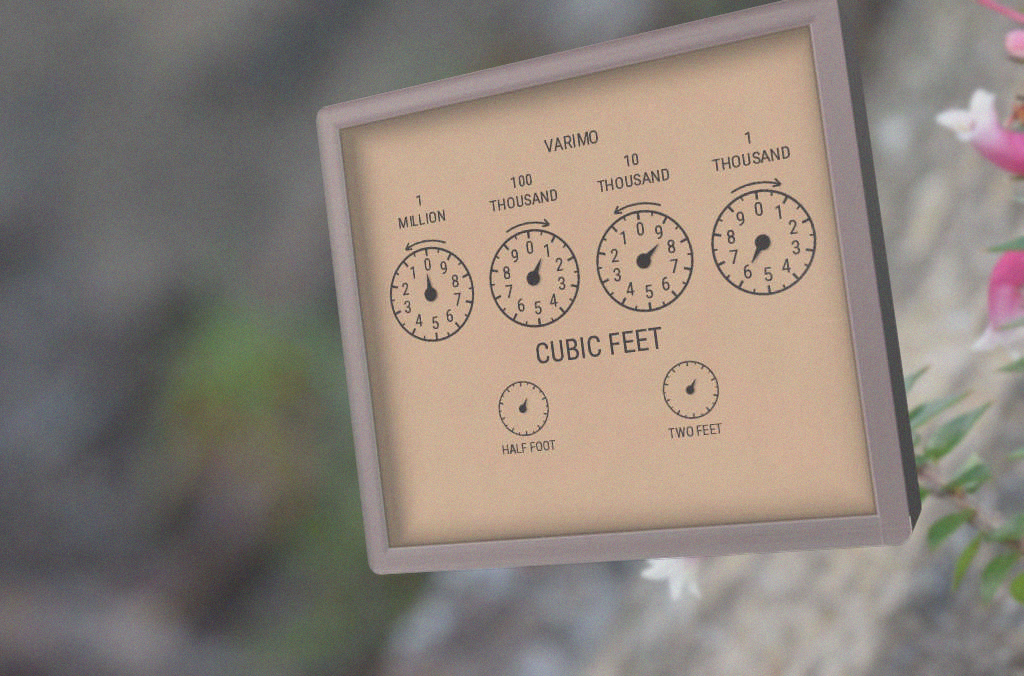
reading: value=8600 unit=ft³
